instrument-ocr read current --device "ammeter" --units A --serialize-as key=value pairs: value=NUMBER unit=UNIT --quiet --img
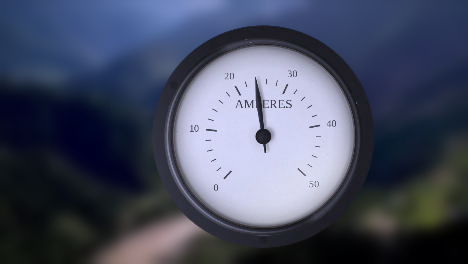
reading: value=24 unit=A
